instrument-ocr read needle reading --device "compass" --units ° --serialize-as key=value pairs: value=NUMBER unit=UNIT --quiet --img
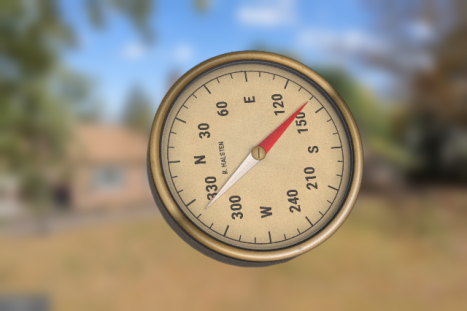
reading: value=140 unit=°
